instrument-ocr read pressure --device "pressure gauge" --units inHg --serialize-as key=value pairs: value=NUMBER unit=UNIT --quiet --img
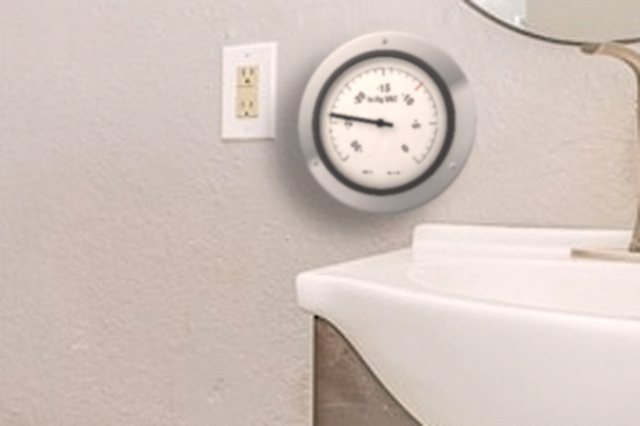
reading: value=-24 unit=inHg
